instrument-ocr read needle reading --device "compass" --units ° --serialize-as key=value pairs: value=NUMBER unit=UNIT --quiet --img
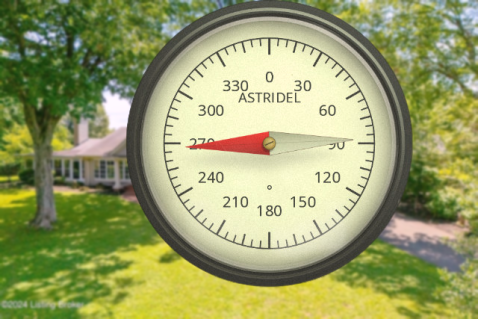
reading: value=267.5 unit=°
